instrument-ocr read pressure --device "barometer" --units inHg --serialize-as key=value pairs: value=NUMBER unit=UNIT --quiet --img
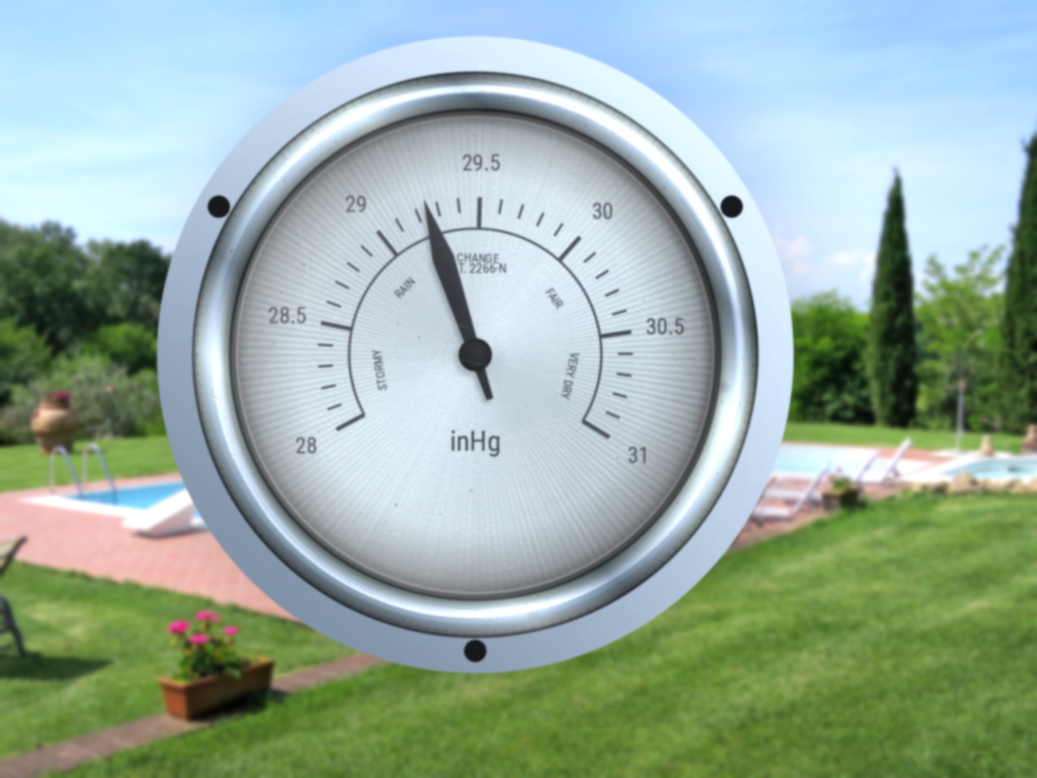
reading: value=29.25 unit=inHg
